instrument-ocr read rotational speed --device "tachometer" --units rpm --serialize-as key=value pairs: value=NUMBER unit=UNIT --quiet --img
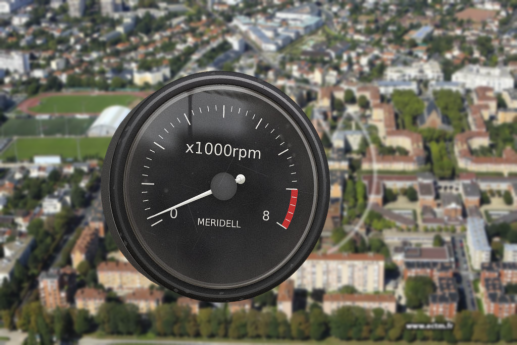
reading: value=200 unit=rpm
